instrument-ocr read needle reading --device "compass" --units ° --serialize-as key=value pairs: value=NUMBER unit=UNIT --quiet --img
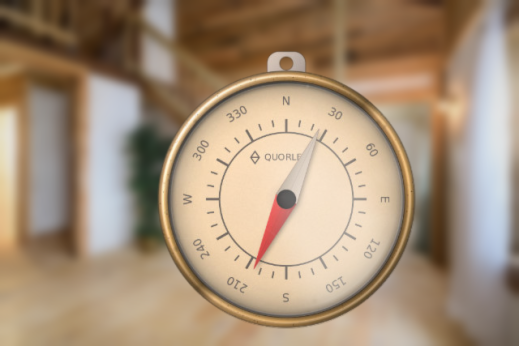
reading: value=205 unit=°
